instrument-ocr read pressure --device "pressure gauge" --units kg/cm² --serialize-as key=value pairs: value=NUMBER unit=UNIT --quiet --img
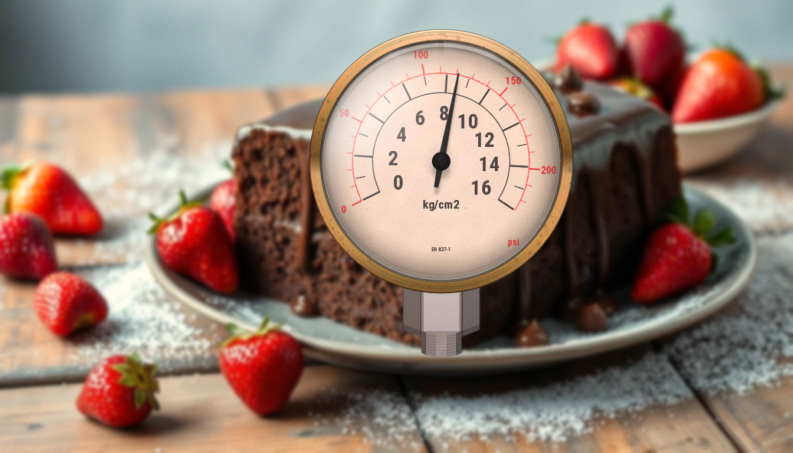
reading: value=8.5 unit=kg/cm²
